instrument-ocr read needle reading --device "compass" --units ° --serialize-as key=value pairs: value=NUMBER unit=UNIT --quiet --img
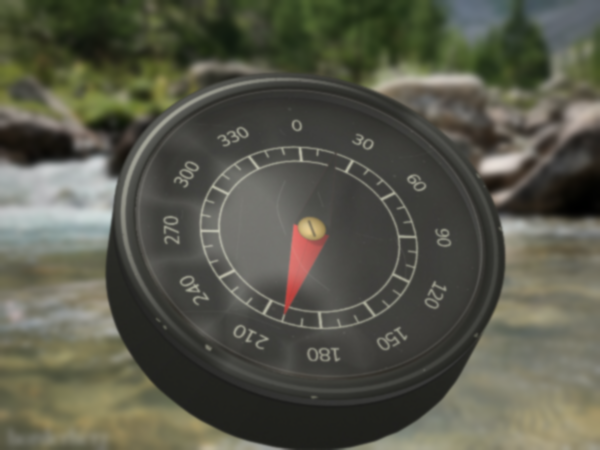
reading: value=200 unit=°
